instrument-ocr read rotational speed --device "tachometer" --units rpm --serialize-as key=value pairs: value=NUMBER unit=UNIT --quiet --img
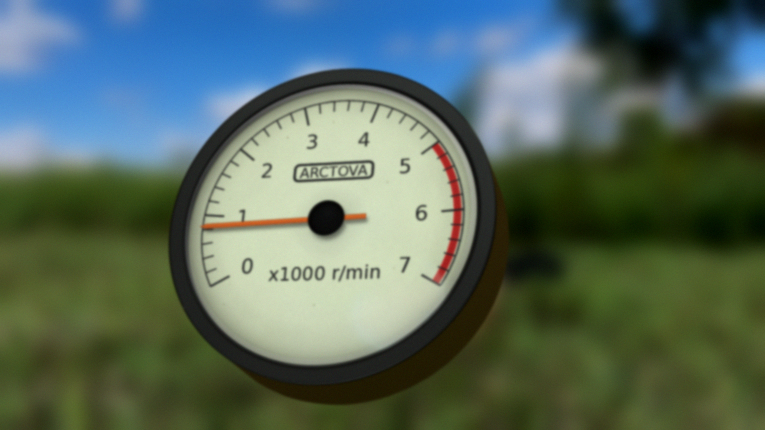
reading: value=800 unit=rpm
